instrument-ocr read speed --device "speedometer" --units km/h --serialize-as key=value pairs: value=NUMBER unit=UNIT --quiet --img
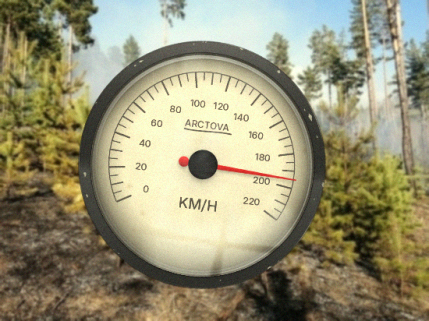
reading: value=195 unit=km/h
